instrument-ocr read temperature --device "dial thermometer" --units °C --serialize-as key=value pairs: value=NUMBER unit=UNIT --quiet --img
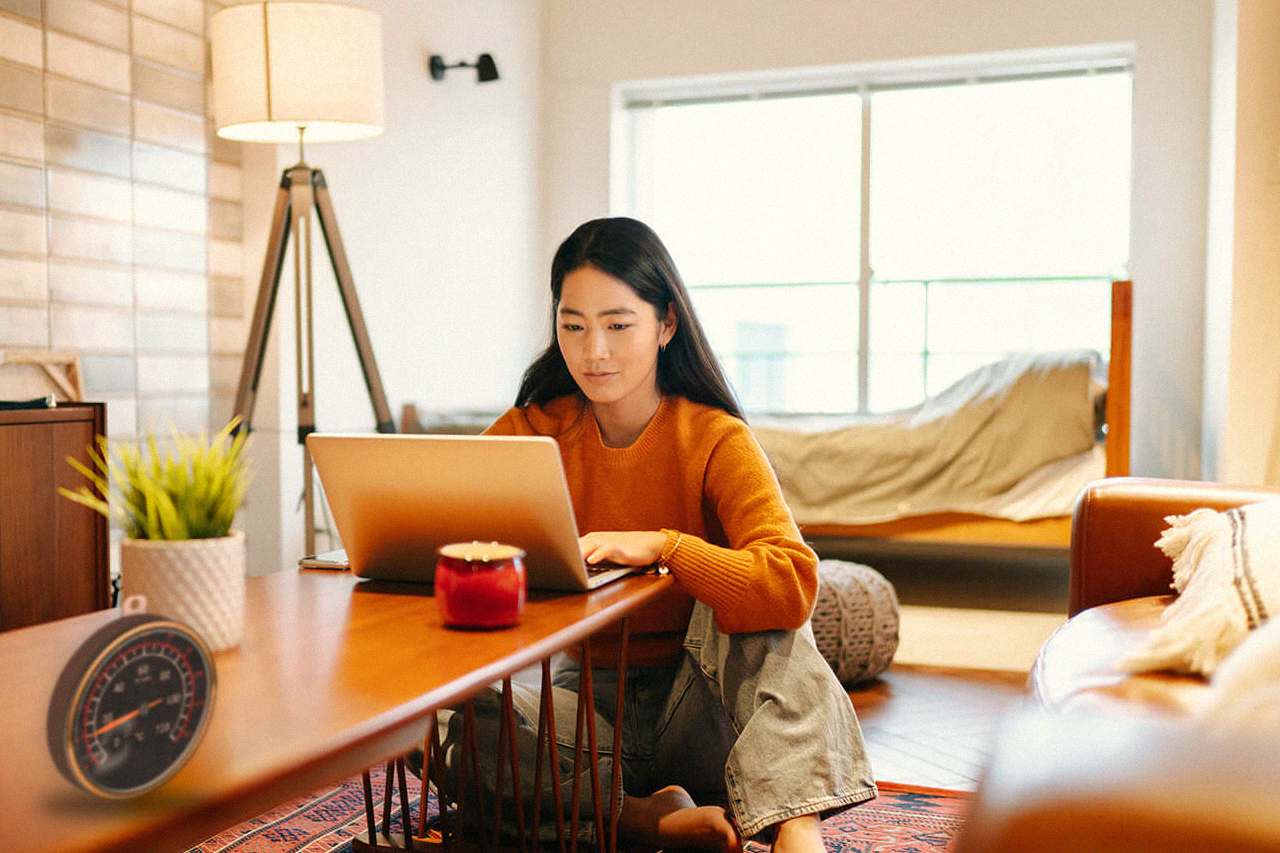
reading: value=15 unit=°C
